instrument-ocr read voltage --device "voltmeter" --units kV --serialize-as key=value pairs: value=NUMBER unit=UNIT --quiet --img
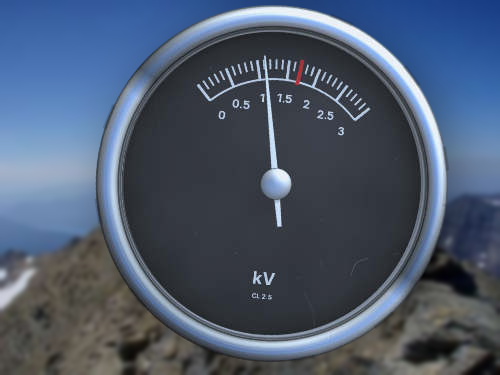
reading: value=1.1 unit=kV
